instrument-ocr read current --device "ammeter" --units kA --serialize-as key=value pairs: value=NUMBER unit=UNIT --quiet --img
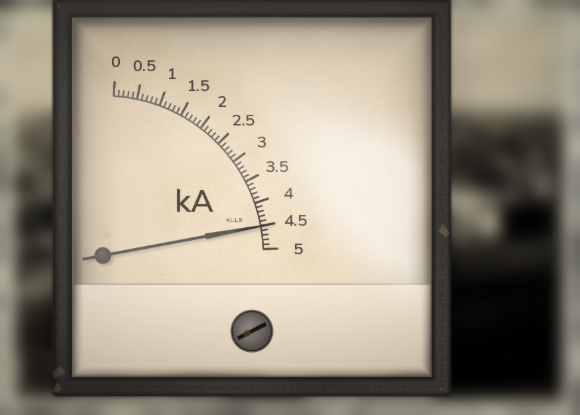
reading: value=4.5 unit=kA
